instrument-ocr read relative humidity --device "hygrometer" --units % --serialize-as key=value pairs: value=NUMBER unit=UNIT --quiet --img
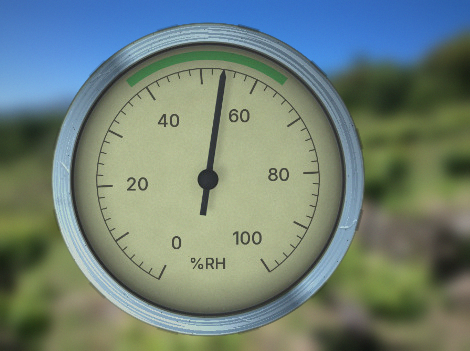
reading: value=54 unit=%
